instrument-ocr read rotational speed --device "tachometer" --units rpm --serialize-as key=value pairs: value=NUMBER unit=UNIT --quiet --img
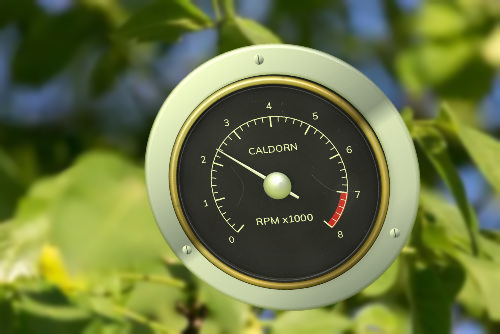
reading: value=2400 unit=rpm
